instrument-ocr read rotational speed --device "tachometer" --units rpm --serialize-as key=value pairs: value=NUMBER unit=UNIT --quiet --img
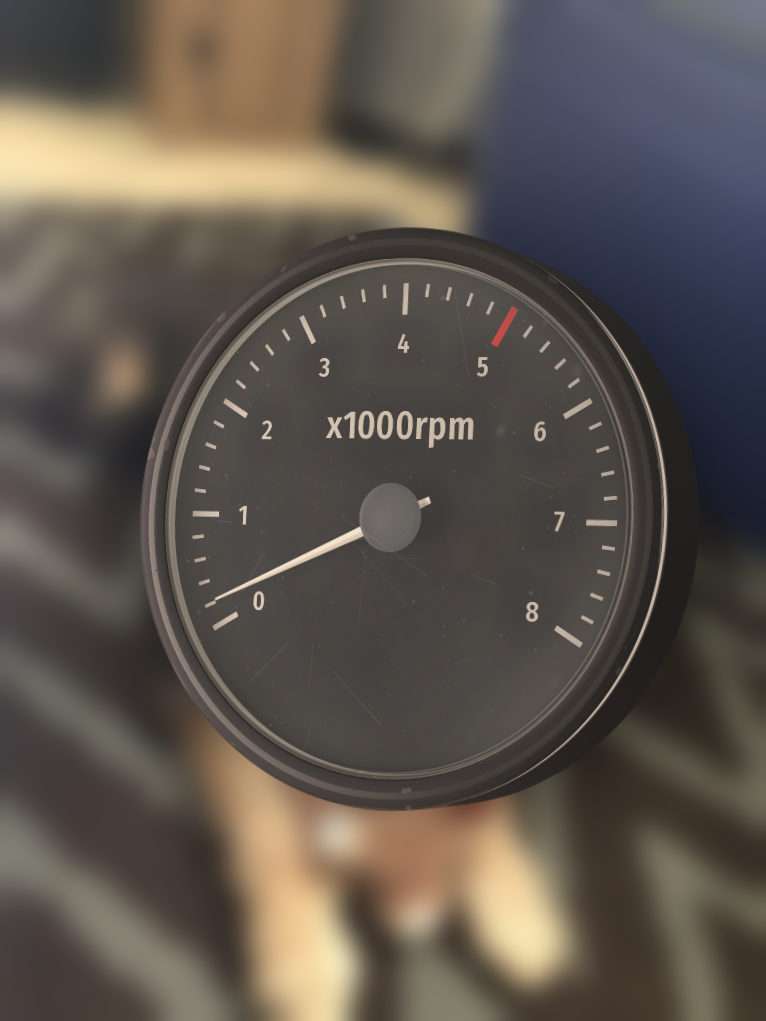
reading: value=200 unit=rpm
